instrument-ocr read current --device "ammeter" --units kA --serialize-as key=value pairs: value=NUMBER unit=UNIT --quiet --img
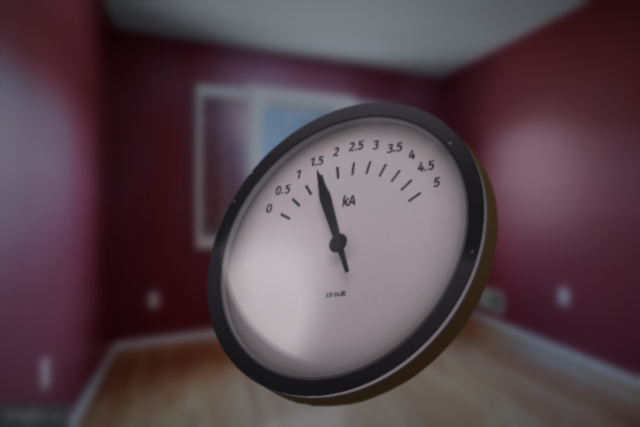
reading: value=1.5 unit=kA
